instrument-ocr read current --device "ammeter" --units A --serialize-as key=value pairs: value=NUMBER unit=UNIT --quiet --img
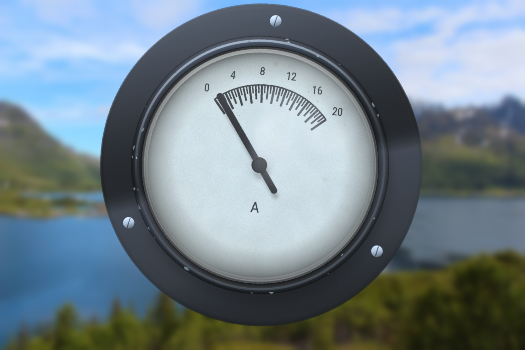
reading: value=1 unit=A
